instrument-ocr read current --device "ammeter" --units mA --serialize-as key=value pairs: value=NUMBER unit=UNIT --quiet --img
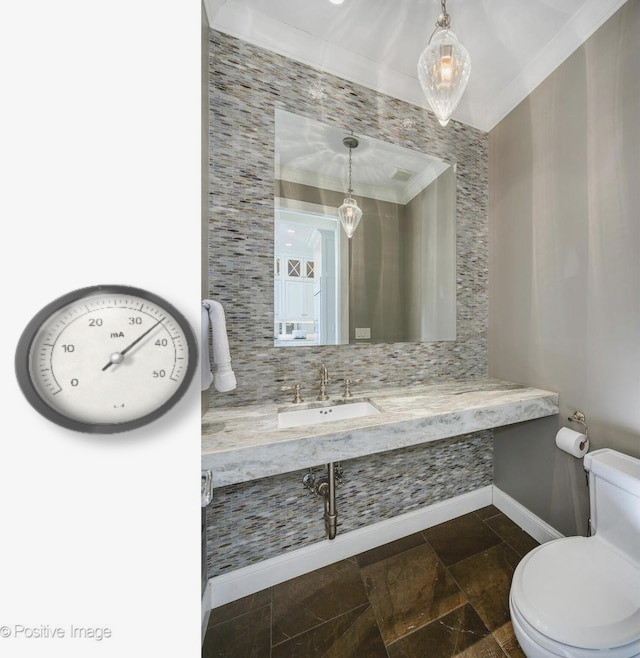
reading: value=35 unit=mA
